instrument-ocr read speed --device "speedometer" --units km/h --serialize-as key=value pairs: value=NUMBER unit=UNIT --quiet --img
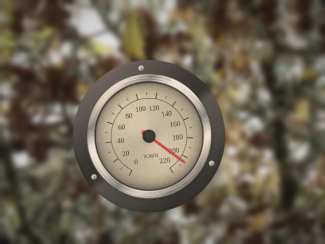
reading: value=205 unit=km/h
